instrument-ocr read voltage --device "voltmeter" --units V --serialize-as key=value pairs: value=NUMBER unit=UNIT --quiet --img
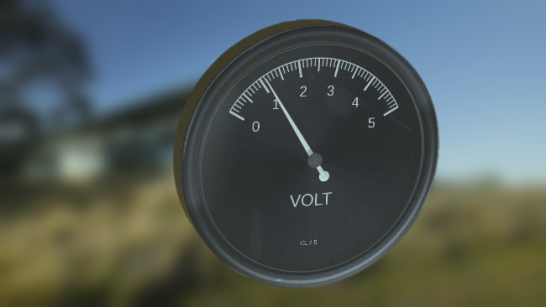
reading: value=1.1 unit=V
